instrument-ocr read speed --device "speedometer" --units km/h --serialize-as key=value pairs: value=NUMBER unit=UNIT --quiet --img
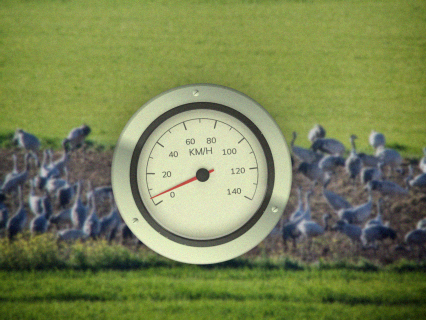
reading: value=5 unit=km/h
